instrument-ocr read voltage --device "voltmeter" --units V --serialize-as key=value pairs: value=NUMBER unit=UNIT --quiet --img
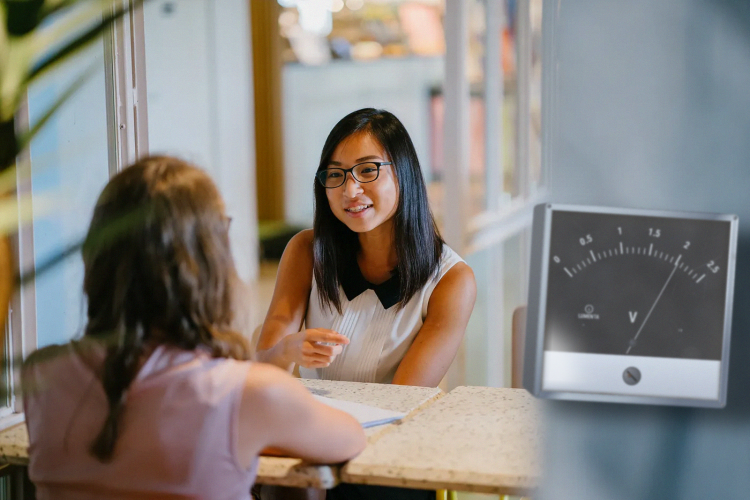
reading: value=2 unit=V
